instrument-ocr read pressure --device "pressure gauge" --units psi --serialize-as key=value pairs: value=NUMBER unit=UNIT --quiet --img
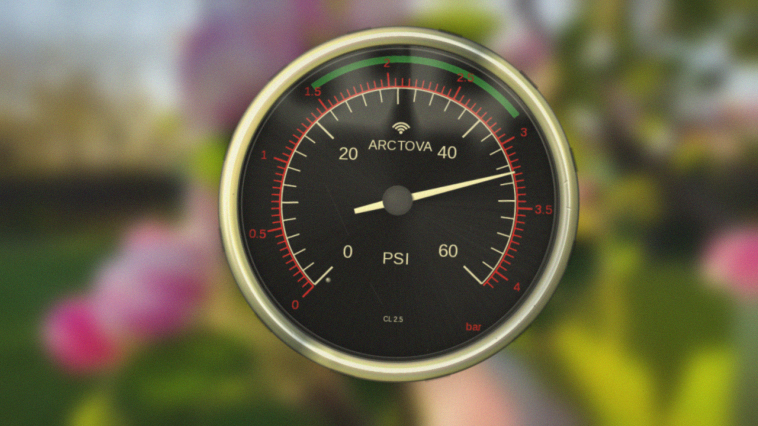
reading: value=47 unit=psi
